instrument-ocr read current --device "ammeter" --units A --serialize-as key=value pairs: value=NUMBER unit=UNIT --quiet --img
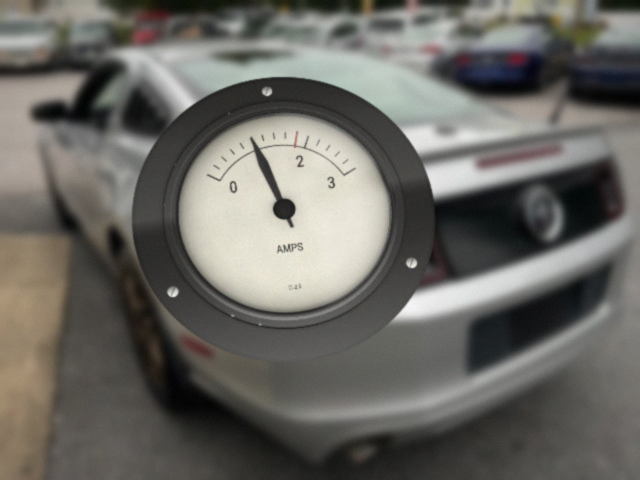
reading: value=1 unit=A
